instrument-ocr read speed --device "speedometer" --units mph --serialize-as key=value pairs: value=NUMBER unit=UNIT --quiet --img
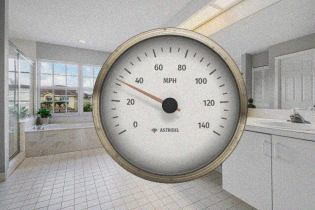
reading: value=32.5 unit=mph
